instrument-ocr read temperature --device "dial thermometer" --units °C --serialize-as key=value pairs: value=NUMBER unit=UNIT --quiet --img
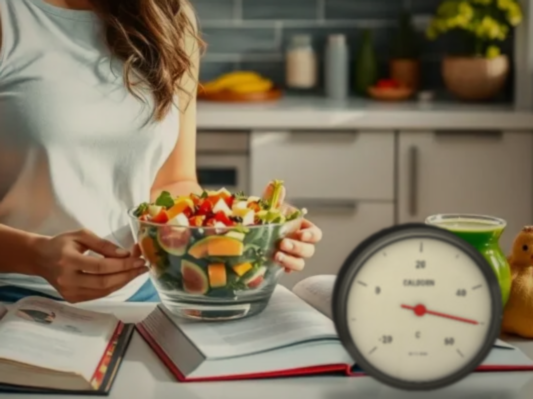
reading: value=50 unit=°C
